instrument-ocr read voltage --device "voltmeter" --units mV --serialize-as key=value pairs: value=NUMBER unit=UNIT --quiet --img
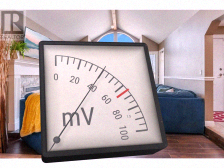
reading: value=40 unit=mV
